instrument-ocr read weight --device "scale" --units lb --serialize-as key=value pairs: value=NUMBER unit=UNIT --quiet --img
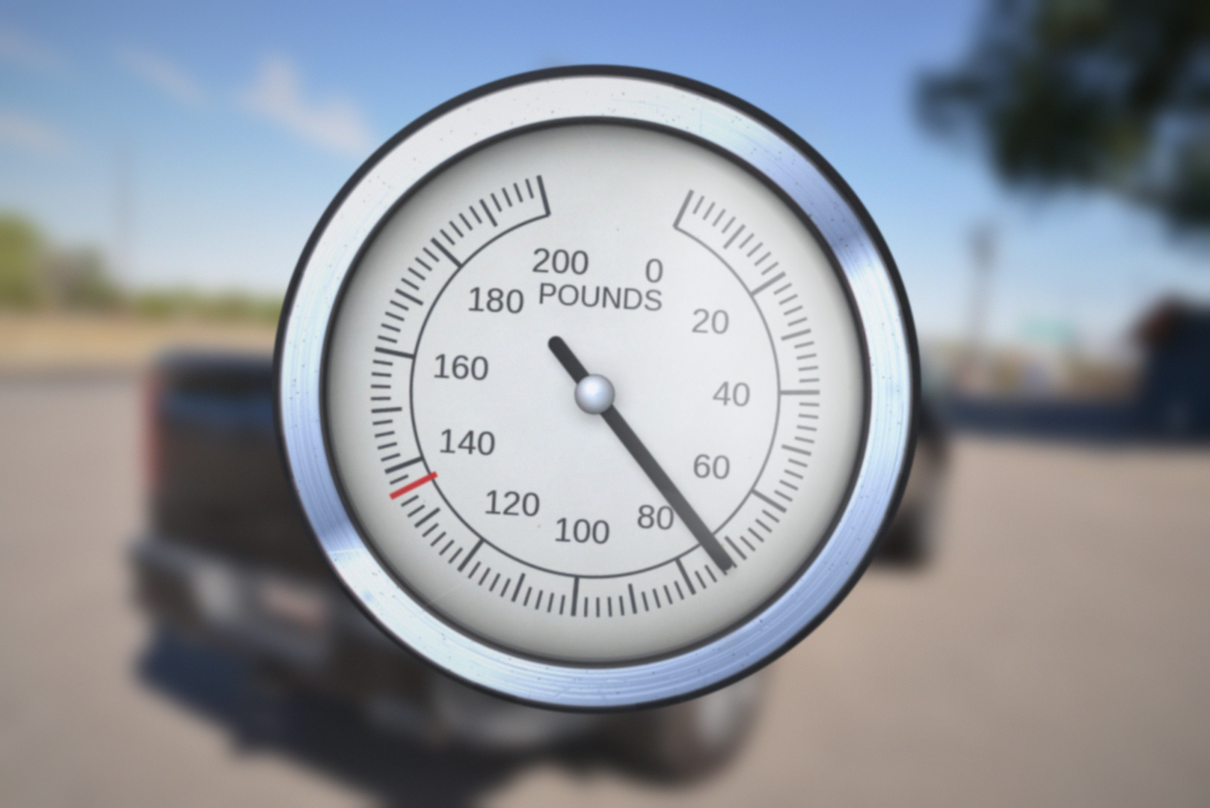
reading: value=73 unit=lb
